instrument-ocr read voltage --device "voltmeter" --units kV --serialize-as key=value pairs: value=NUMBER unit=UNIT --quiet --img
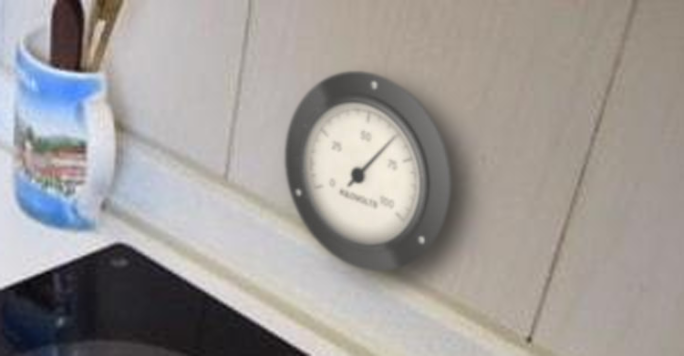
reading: value=65 unit=kV
